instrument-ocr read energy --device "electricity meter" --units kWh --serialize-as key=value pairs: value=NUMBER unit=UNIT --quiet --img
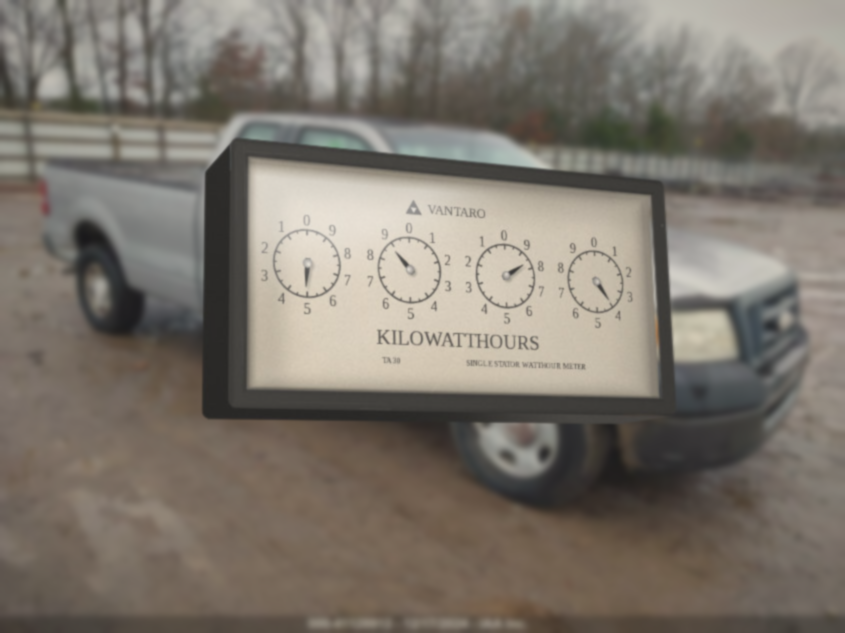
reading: value=4884 unit=kWh
